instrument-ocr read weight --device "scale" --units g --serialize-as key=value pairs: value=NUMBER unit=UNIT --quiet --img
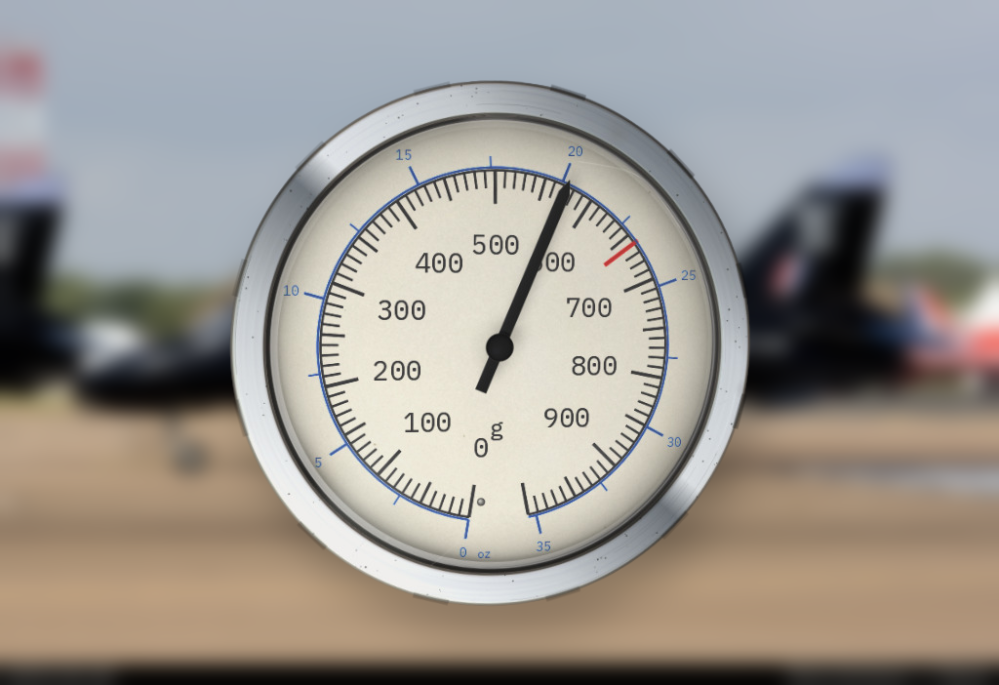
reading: value=570 unit=g
